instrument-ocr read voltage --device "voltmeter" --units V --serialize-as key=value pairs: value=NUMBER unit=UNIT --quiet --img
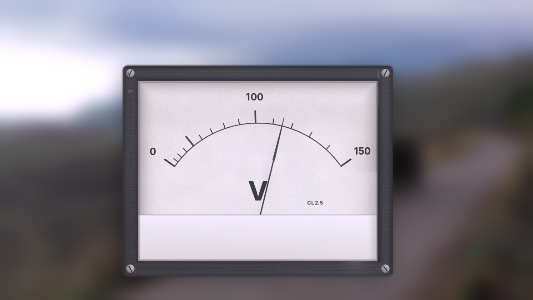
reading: value=115 unit=V
